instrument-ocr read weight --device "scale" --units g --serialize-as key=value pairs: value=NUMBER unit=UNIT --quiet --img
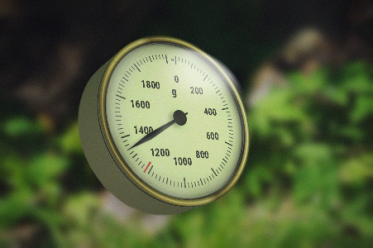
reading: value=1340 unit=g
